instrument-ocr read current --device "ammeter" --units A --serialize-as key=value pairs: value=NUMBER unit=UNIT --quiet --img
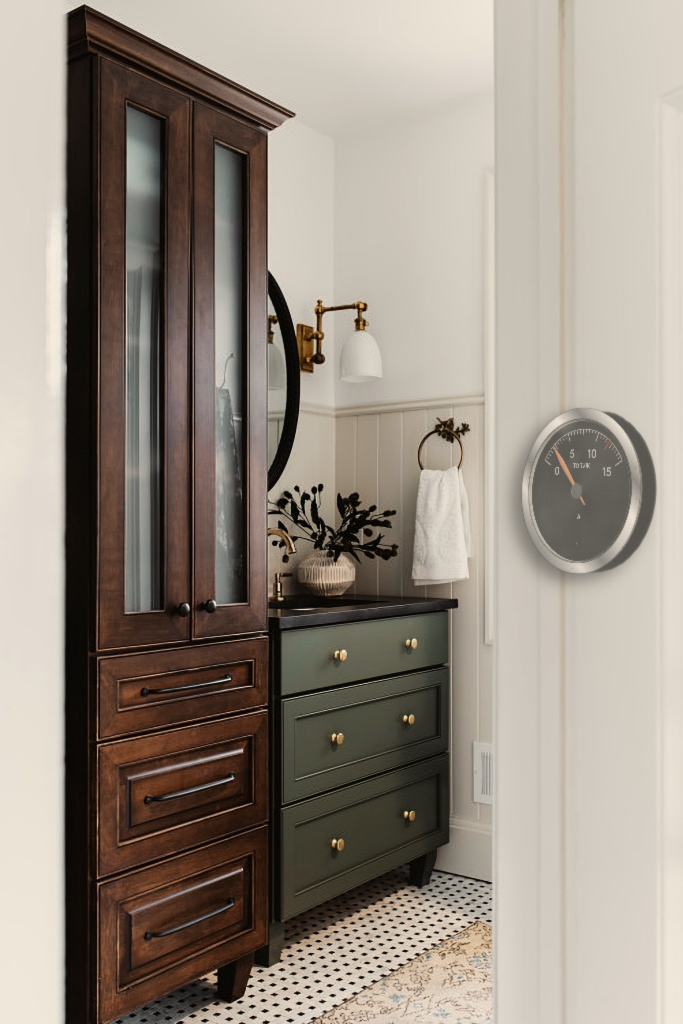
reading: value=2.5 unit=A
